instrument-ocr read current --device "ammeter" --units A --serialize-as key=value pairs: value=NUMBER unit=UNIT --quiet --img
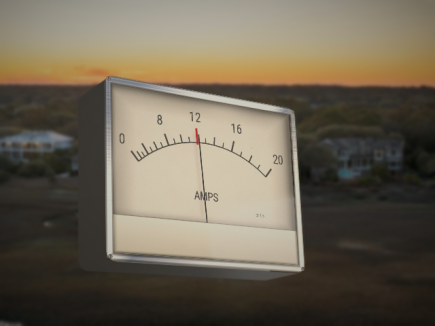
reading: value=12 unit=A
